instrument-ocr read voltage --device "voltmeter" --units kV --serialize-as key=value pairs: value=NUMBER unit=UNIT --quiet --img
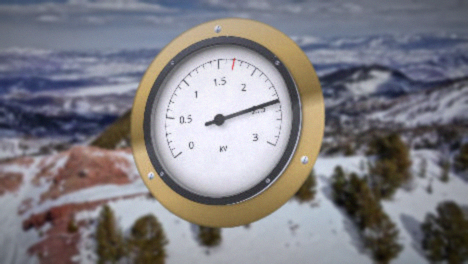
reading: value=2.5 unit=kV
